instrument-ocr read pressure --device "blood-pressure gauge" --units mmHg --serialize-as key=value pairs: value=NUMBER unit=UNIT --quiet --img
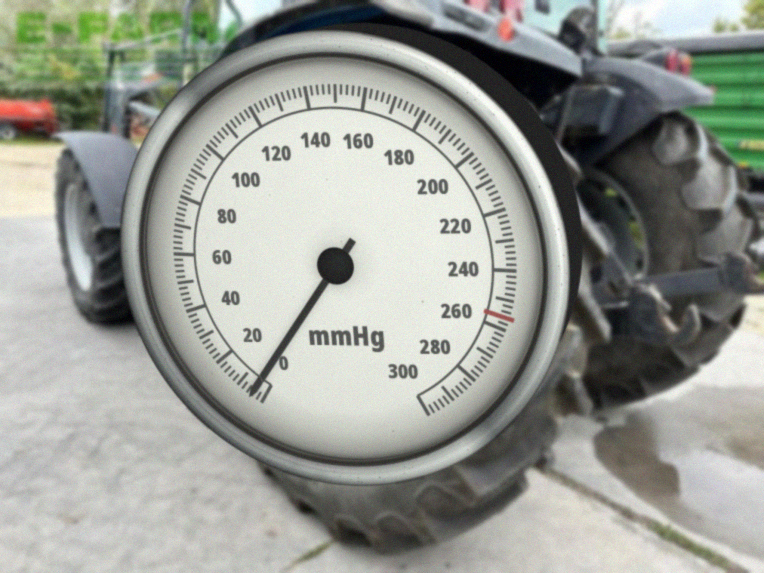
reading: value=4 unit=mmHg
